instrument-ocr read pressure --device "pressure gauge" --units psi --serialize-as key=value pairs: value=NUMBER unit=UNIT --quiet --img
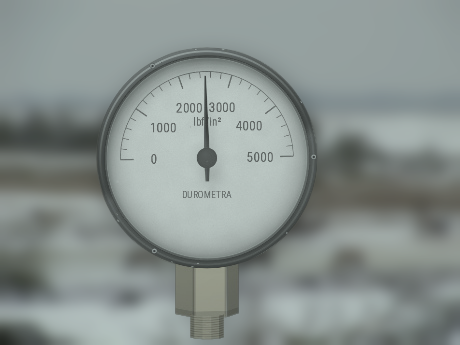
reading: value=2500 unit=psi
